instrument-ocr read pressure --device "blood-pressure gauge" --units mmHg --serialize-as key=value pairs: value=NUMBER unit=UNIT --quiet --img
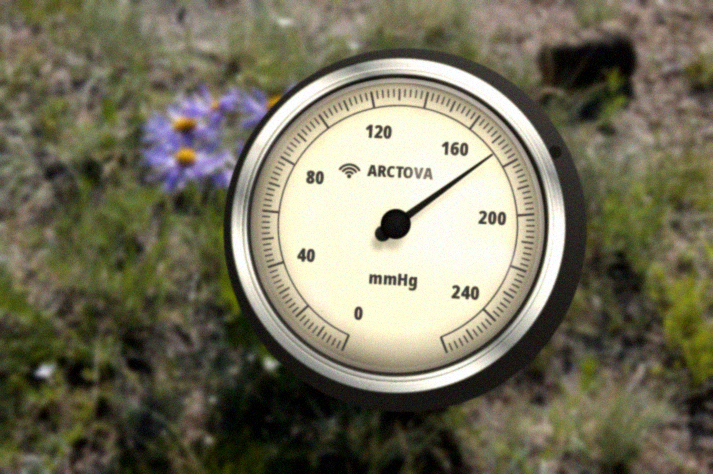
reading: value=174 unit=mmHg
